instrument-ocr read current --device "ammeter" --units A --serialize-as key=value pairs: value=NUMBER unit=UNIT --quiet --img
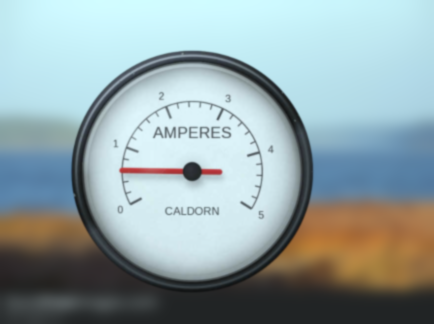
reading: value=0.6 unit=A
